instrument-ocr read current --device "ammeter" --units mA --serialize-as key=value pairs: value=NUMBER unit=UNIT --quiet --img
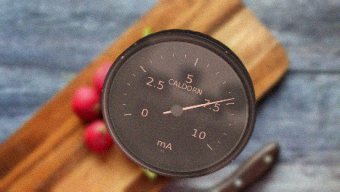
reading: value=7.25 unit=mA
